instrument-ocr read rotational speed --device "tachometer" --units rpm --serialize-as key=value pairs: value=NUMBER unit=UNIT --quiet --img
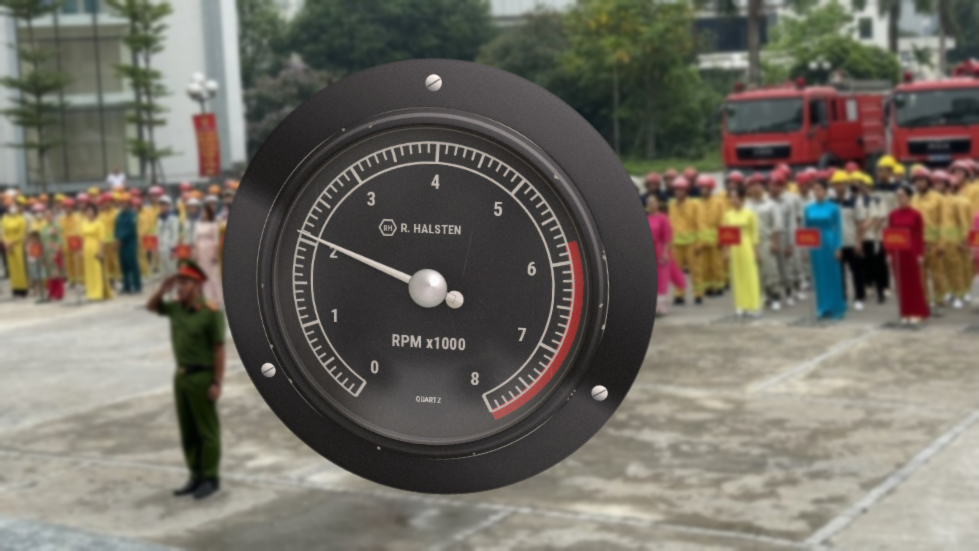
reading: value=2100 unit=rpm
